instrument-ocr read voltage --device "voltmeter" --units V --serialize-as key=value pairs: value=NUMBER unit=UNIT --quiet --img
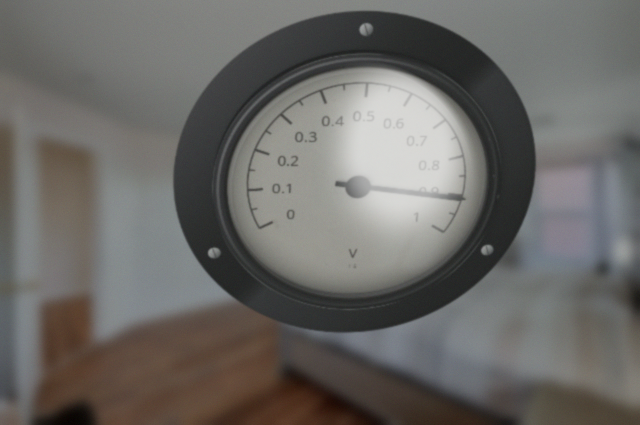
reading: value=0.9 unit=V
